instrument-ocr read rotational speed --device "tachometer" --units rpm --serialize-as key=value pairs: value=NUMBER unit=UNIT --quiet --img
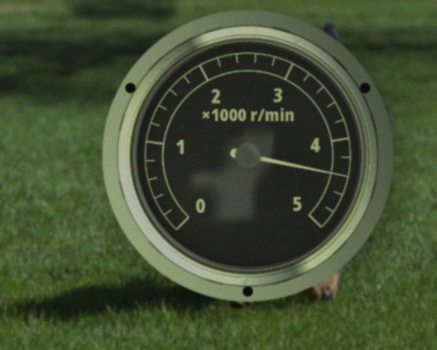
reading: value=4400 unit=rpm
